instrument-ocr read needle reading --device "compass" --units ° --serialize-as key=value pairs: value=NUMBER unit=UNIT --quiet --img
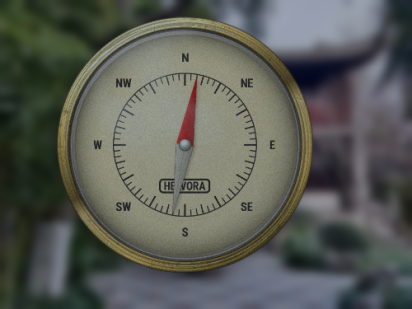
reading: value=10 unit=°
